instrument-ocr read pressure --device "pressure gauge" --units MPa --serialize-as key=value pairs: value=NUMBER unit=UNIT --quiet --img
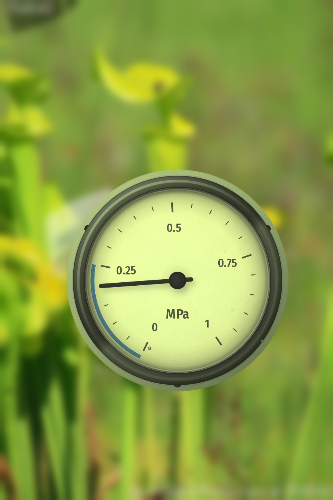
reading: value=0.2 unit=MPa
